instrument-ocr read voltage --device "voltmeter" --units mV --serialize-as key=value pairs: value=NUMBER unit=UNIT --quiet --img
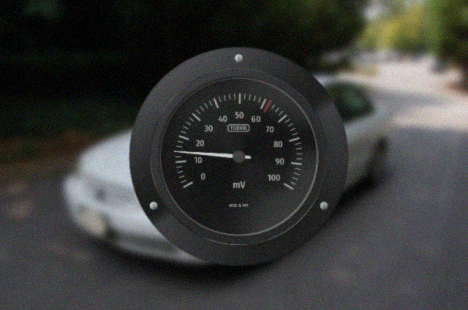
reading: value=14 unit=mV
